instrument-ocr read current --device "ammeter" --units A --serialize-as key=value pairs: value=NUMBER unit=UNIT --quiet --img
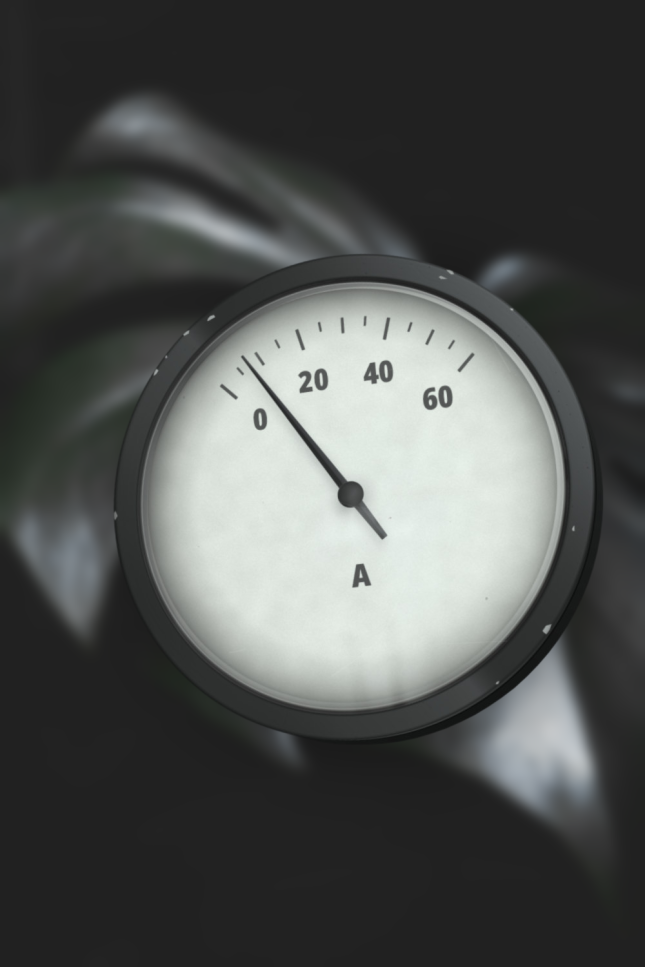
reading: value=7.5 unit=A
